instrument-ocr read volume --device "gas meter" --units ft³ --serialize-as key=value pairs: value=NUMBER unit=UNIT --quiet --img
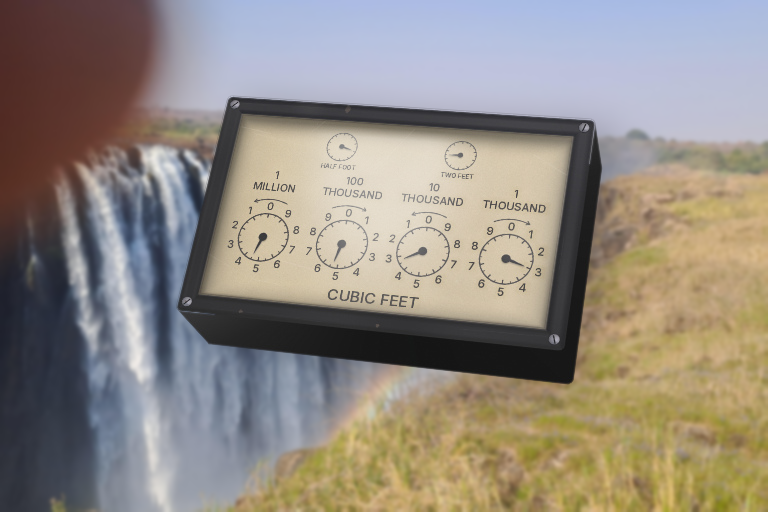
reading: value=453300 unit=ft³
